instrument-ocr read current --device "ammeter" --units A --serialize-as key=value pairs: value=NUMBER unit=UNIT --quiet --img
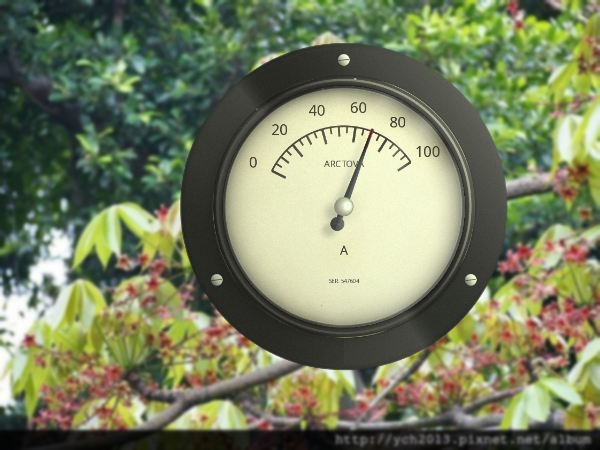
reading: value=70 unit=A
